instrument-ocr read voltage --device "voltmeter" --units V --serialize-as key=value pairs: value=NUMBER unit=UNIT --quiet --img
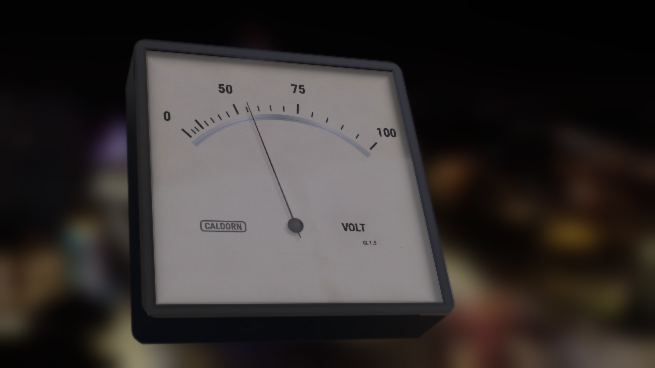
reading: value=55 unit=V
